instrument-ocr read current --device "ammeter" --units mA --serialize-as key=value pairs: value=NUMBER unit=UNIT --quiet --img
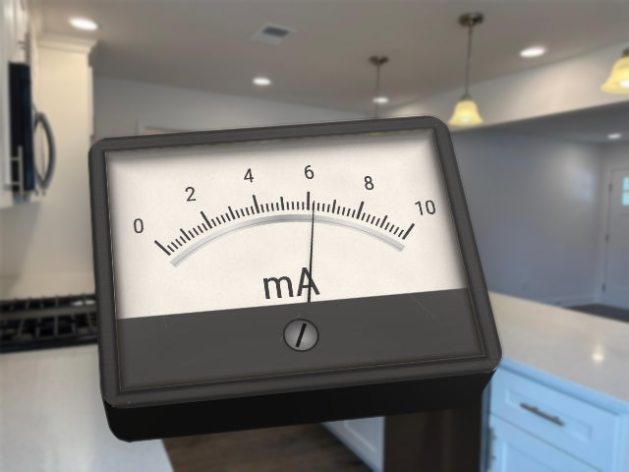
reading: value=6.2 unit=mA
